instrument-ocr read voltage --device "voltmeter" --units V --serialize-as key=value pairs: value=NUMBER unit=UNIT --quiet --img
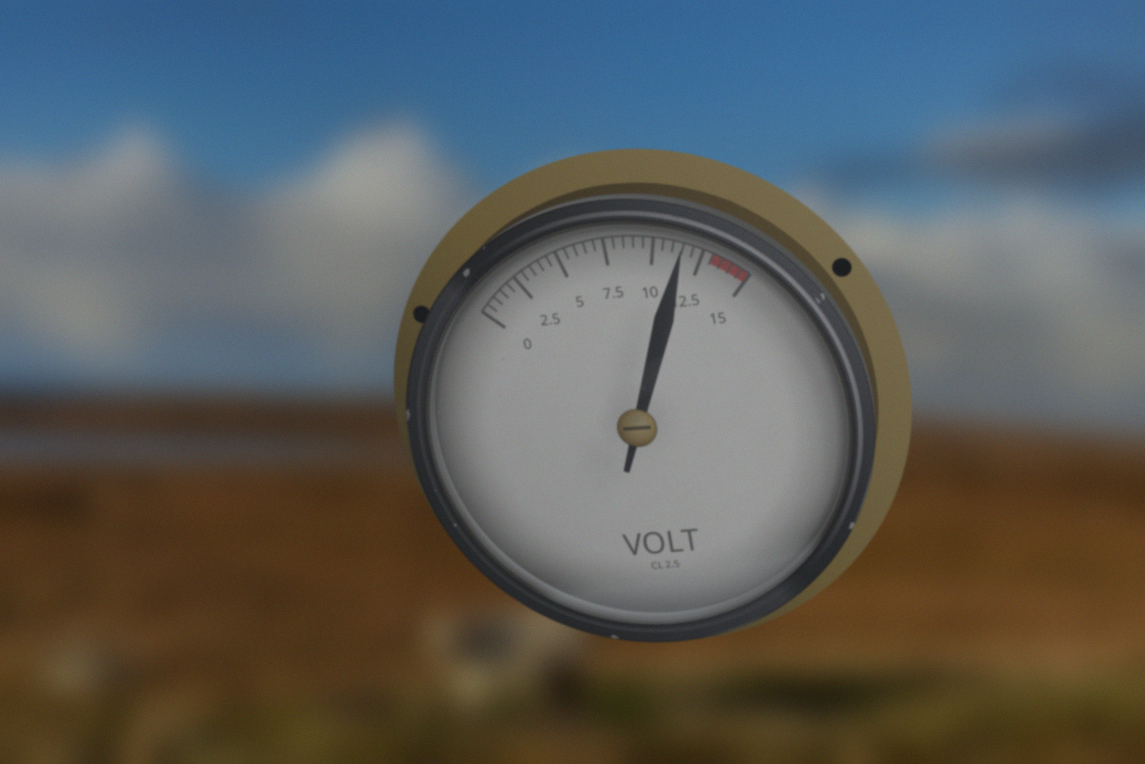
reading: value=11.5 unit=V
